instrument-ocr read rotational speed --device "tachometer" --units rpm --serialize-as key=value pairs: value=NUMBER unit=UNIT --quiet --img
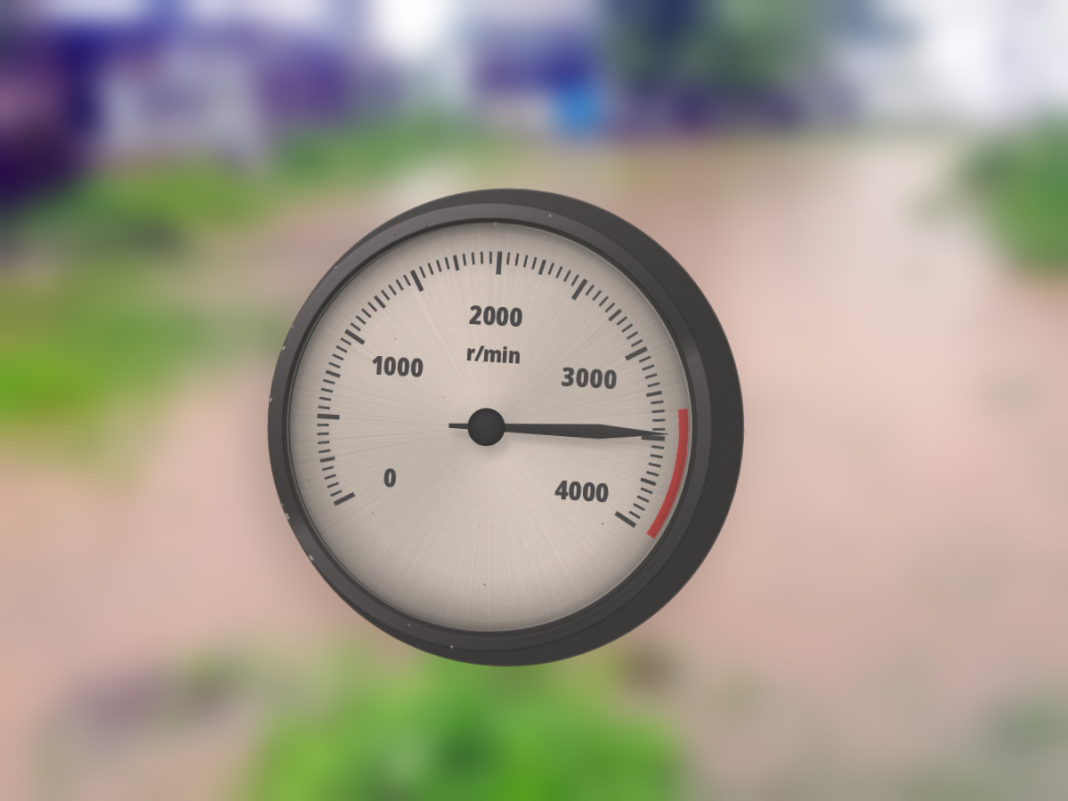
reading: value=3475 unit=rpm
